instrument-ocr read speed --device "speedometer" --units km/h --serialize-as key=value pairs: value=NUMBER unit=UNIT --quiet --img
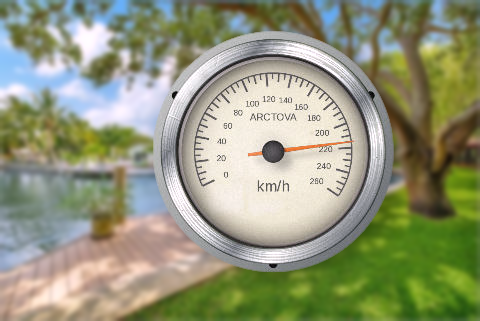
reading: value=215 unit=km/h
